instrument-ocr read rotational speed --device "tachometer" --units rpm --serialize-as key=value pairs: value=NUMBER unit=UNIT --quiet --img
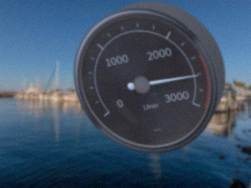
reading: value=2600 unit=rpm
